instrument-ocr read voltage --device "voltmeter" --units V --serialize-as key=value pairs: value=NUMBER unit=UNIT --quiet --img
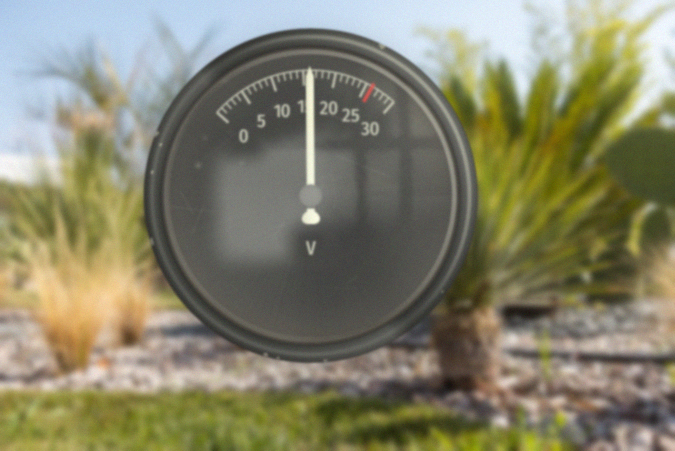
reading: value=16 unit=V
